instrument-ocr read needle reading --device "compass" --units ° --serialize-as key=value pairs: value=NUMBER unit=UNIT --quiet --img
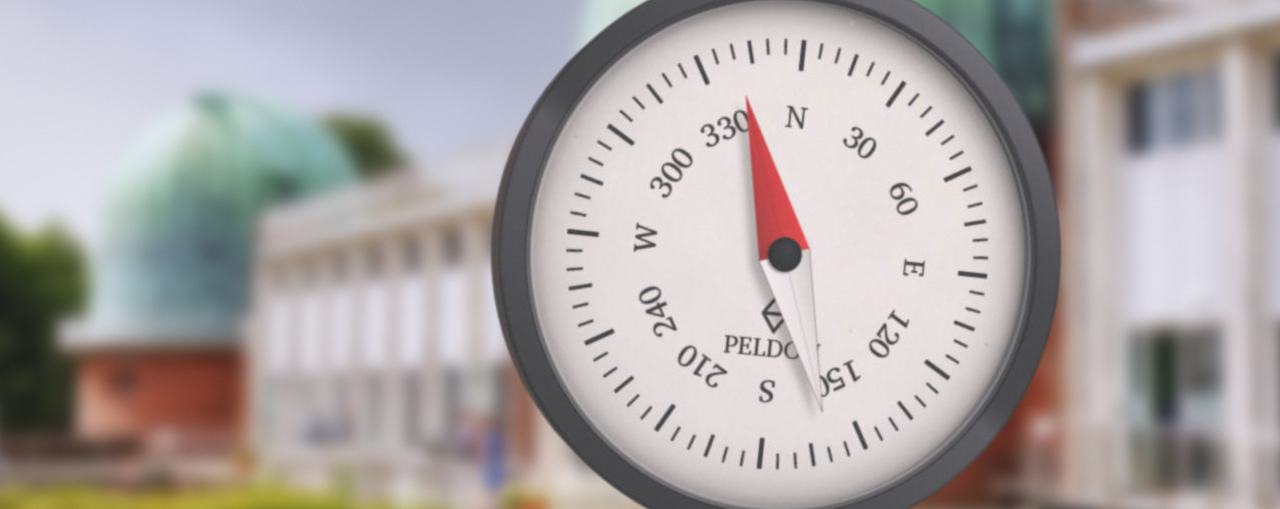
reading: value=340 unit=°
